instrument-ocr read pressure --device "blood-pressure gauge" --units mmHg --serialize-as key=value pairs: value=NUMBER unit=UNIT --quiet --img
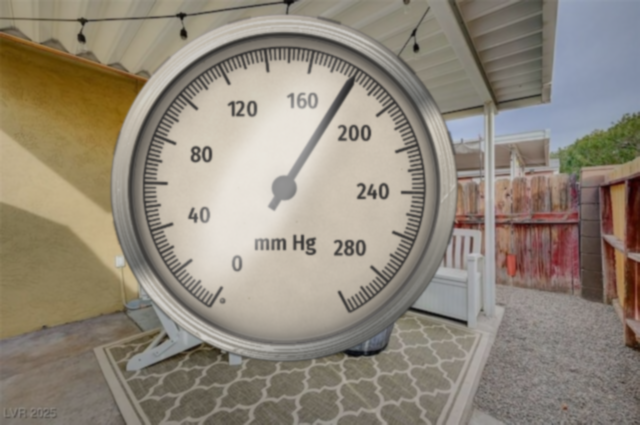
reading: value=180 unit=mmHg
